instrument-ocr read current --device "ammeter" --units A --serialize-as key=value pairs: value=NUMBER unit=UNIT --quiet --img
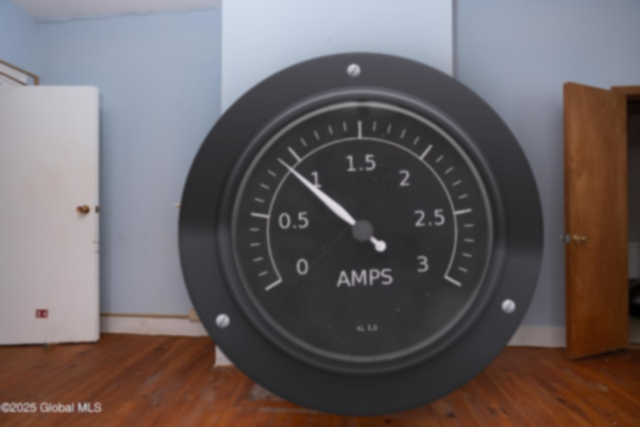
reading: value=0.9 unit=A
